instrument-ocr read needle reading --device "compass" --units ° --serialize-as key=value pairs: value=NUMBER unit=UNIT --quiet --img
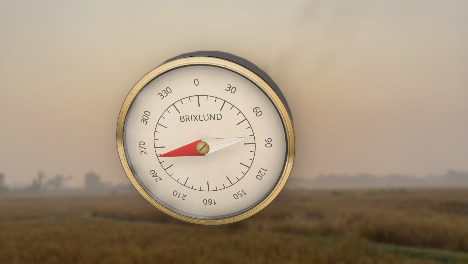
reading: value=260 unit=°
